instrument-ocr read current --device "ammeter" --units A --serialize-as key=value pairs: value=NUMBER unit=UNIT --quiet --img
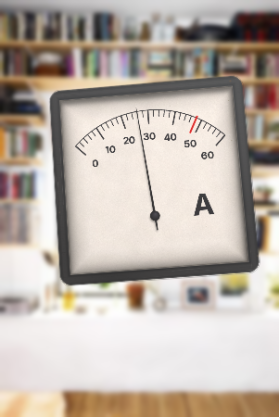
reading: value=26 unit=A
